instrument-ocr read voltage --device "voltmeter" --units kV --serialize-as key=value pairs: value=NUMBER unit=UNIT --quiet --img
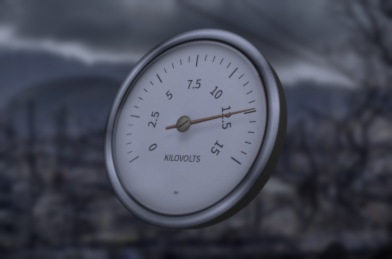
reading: value=12.5 unit=kV
